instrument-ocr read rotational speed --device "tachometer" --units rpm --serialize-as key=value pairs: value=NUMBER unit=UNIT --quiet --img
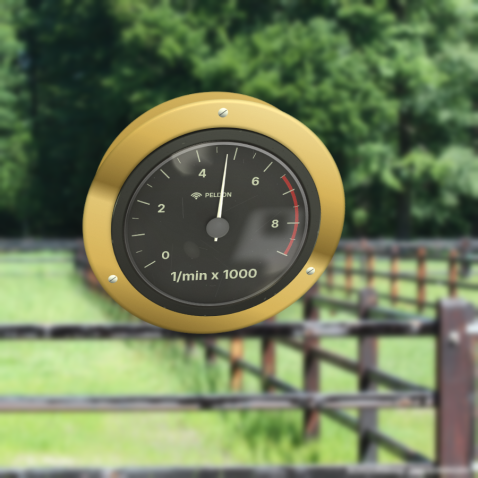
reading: value=4750 unit=rpm
